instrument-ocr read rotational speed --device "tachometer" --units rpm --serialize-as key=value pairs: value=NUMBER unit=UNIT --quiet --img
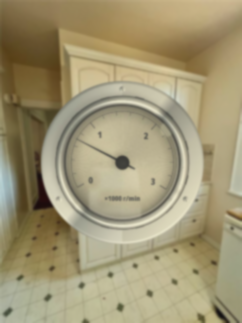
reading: value=700 unit=rpm
